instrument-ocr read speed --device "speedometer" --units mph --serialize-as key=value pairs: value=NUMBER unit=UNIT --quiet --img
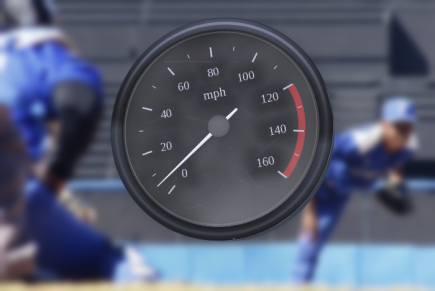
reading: value=5 unit=mph
